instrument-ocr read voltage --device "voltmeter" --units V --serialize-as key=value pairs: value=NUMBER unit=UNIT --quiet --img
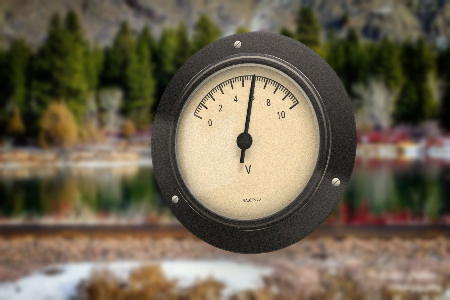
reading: value=6 unit=V
